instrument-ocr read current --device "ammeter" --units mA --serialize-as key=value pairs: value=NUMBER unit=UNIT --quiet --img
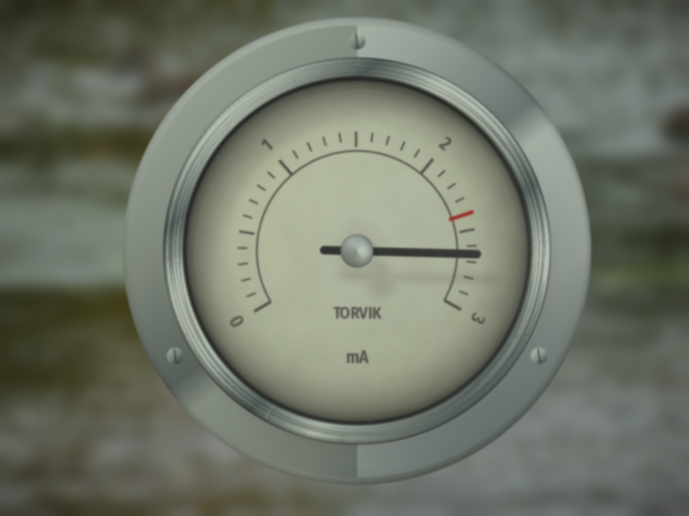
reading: value=2.65 unit=mA
